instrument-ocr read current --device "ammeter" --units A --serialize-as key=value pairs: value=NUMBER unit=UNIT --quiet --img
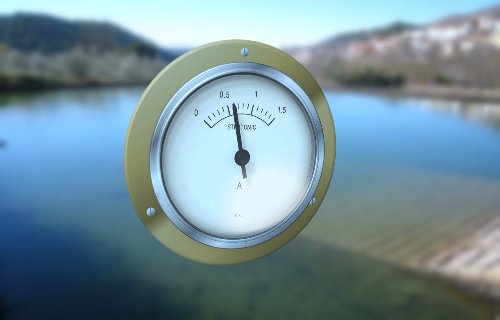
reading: value=0.6 unit=A
